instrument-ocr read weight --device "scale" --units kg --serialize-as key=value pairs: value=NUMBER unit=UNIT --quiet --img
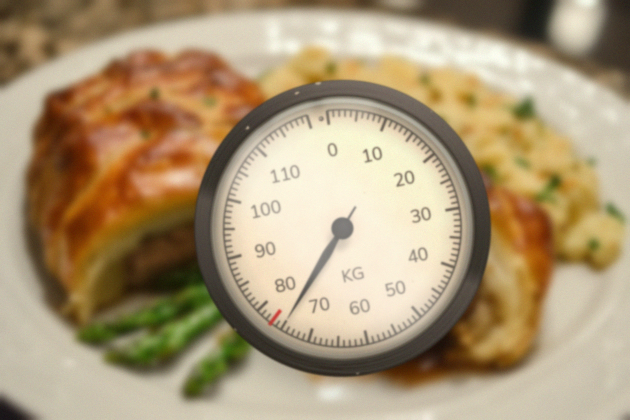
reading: value=75 unit=kg
